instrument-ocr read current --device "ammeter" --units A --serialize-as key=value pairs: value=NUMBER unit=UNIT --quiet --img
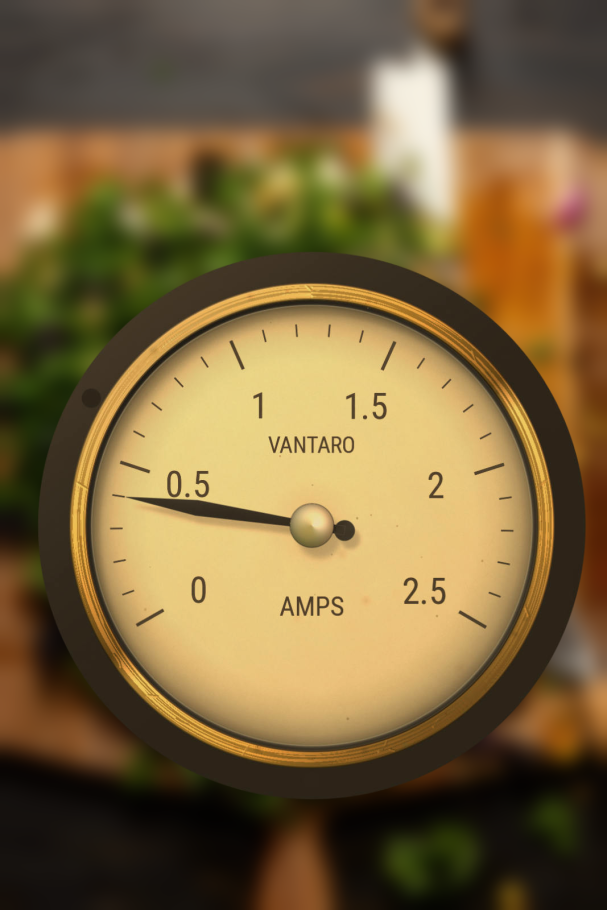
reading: value=0.4 unit=A
